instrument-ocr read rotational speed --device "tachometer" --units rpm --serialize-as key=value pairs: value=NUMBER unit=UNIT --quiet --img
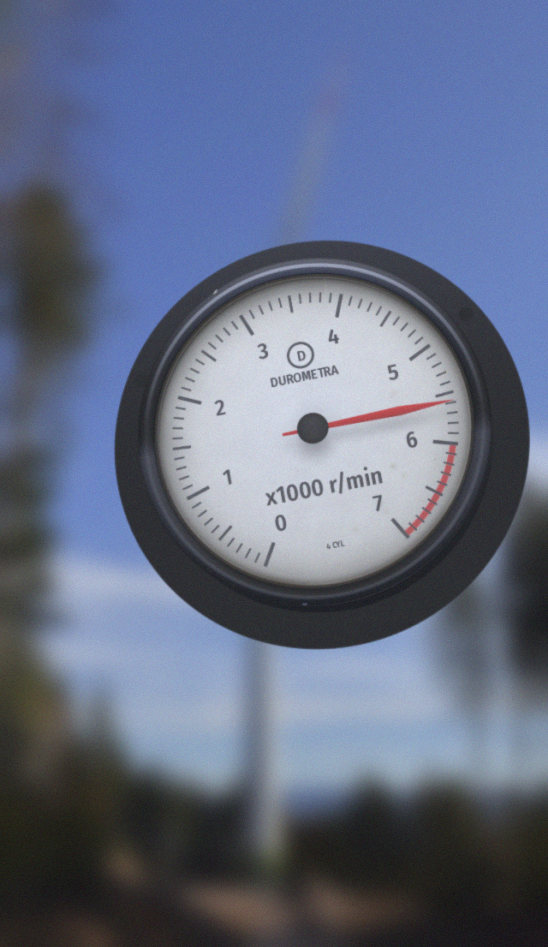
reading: value=5600 unit=rpm
